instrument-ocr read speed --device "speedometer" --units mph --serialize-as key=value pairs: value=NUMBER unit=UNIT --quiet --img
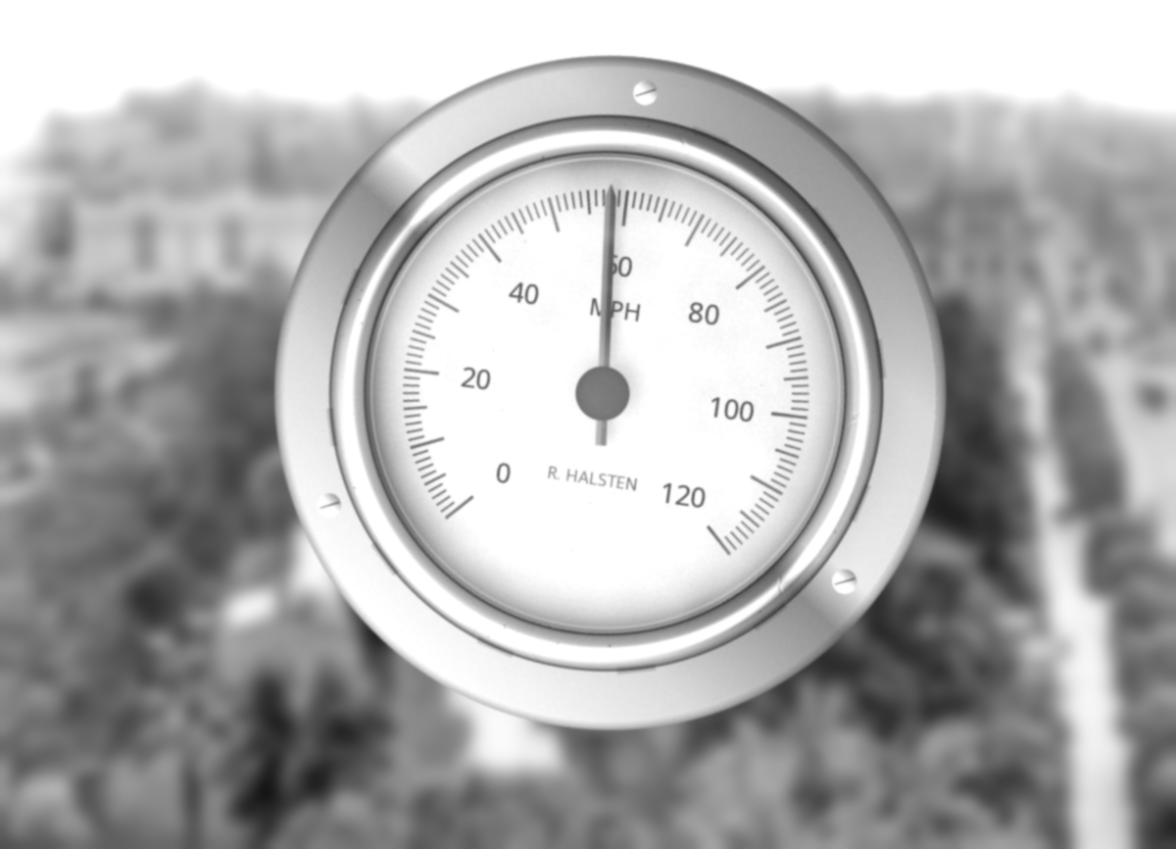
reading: value=58 unit=mph
